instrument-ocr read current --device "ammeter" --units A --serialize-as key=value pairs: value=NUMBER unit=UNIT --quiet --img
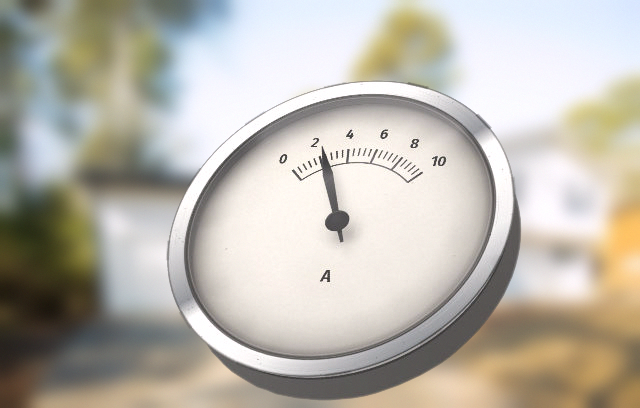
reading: value=2.4 unit=A
